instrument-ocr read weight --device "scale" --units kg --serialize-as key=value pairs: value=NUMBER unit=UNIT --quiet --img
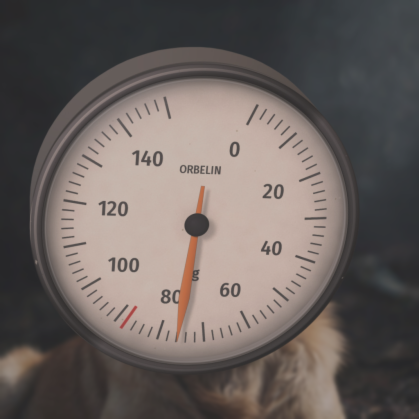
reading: value=76 unit=kg
